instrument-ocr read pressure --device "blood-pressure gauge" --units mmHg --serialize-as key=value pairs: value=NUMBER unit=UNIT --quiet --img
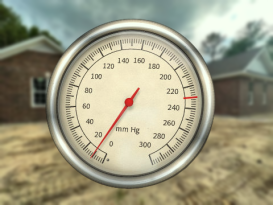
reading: value=10 unit=mmHg
